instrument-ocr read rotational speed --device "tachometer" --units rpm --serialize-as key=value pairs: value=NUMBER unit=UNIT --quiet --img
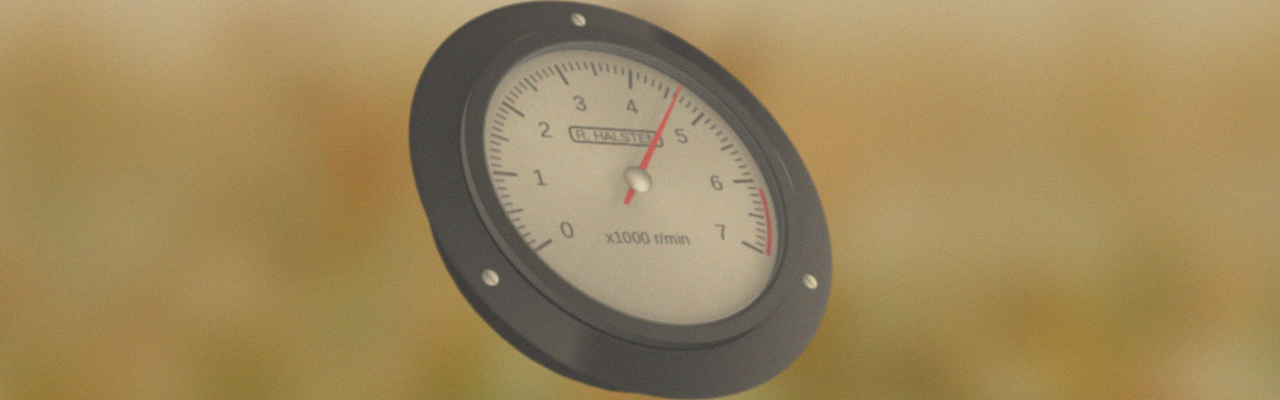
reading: value=4600 unit=rpm
